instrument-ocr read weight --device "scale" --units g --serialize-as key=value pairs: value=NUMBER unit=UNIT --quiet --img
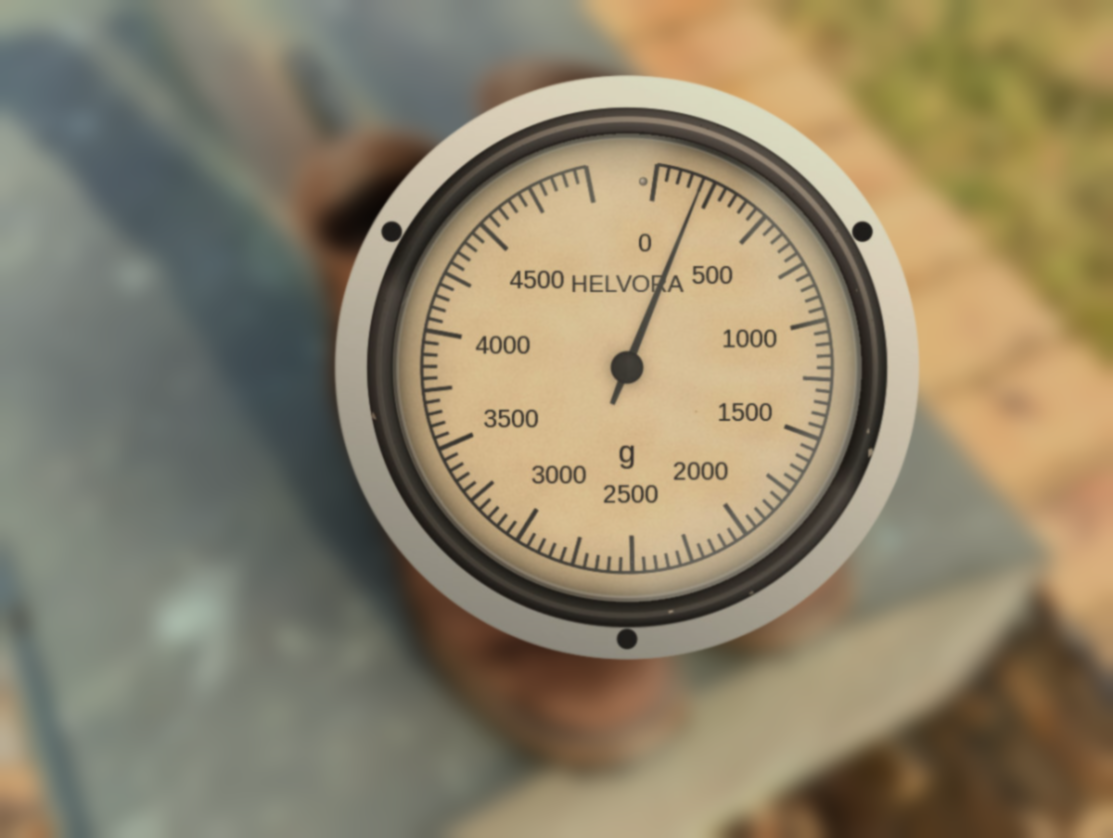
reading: value=200 unit=g
